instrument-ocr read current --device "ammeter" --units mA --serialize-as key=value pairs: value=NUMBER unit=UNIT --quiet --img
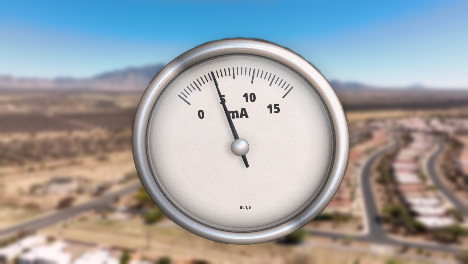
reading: value=5 unit=mA
